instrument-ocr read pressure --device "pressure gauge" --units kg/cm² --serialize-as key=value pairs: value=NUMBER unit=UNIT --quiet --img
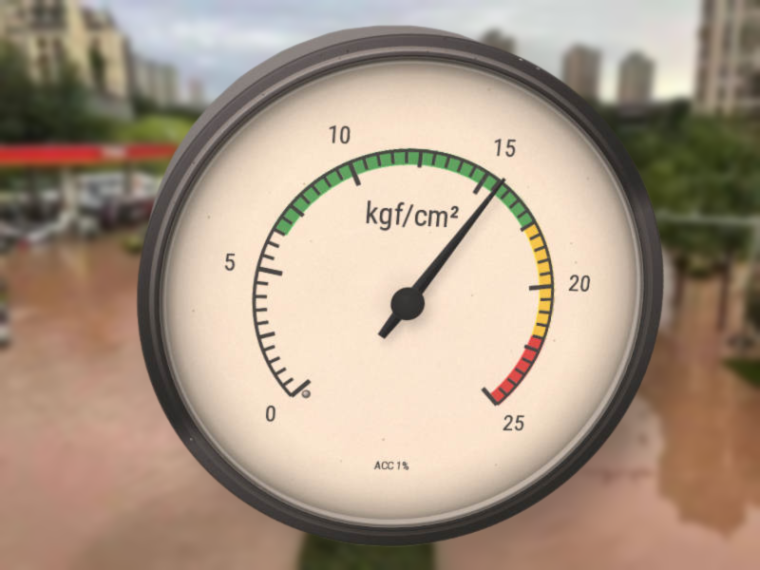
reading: value=15.5 unit=kg/cm²
